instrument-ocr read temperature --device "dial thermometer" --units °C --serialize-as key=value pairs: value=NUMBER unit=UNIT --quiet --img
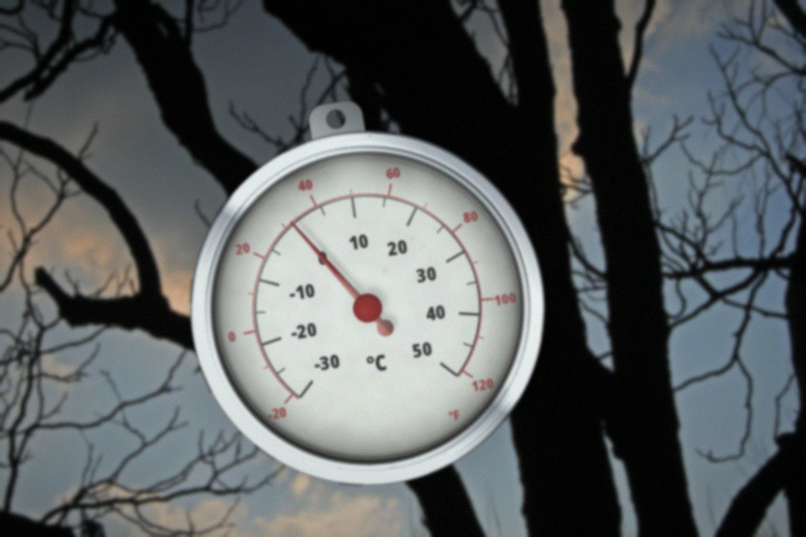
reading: value=0 unit=°C
